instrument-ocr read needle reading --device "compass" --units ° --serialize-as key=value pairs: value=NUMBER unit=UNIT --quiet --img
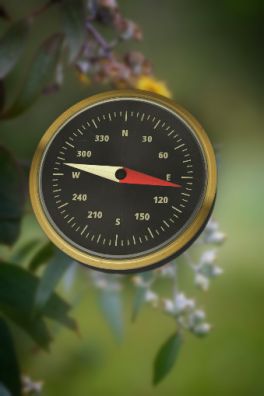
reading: value=100 unit=°
